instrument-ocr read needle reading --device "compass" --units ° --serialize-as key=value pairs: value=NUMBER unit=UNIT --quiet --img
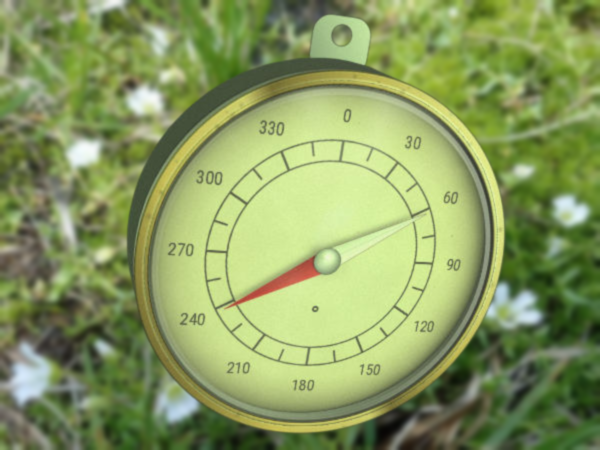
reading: value=240 unit=°
